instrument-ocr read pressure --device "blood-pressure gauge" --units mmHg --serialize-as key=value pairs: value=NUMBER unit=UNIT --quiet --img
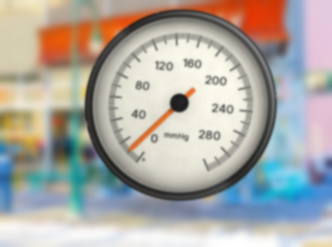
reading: value=10 unit=mmHg
